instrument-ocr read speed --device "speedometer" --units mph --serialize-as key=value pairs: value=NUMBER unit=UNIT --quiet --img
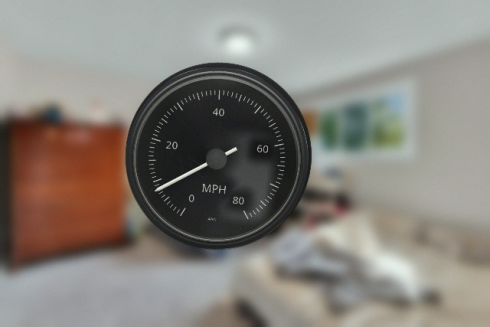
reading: value=8 unit=mph
